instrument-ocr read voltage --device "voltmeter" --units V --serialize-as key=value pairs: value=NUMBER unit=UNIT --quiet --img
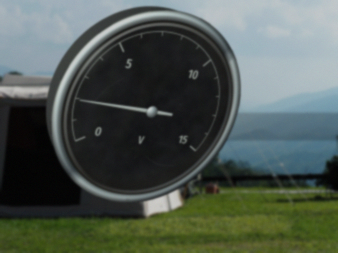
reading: value=2 unit=V
